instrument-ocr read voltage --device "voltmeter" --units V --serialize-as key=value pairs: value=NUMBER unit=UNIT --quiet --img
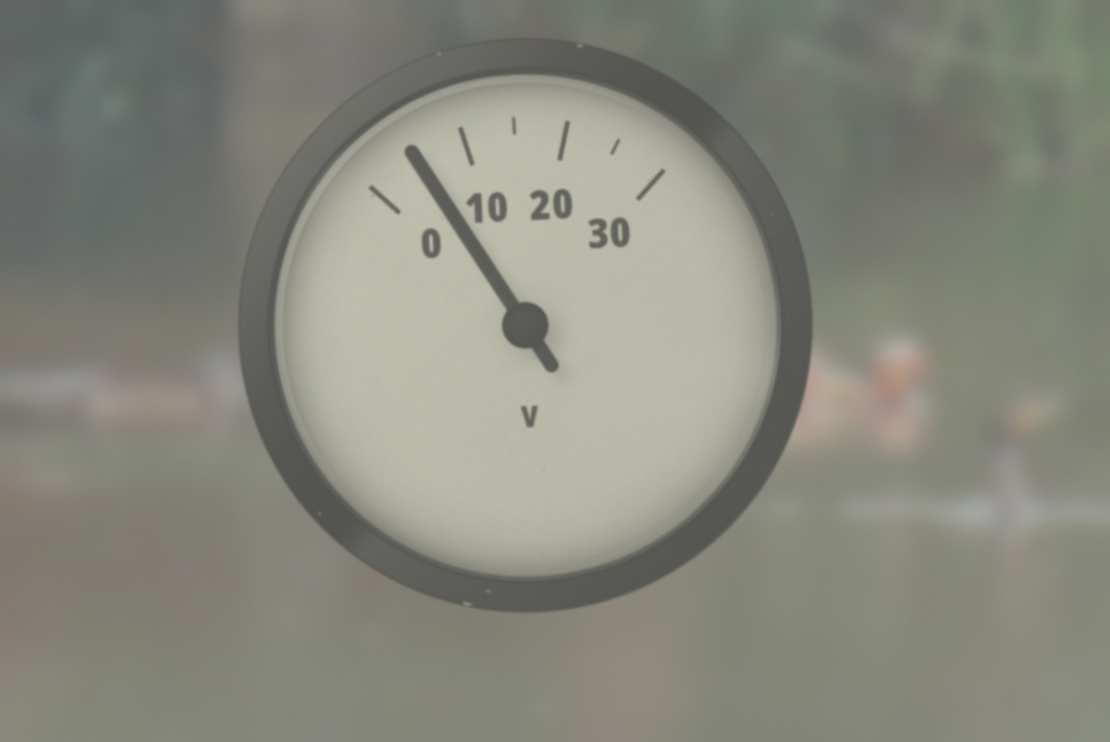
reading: value=5 unit=V
